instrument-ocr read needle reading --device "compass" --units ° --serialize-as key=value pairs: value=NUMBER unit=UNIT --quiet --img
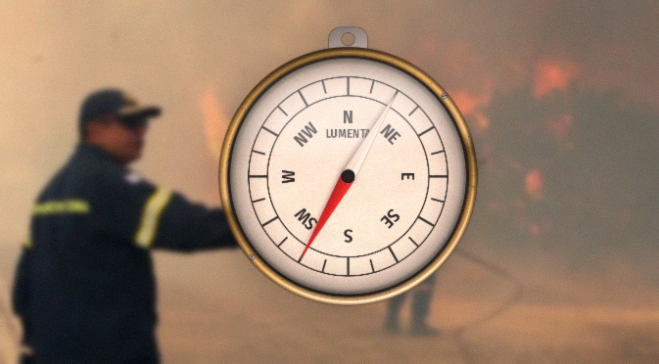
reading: value=210 unit=°
